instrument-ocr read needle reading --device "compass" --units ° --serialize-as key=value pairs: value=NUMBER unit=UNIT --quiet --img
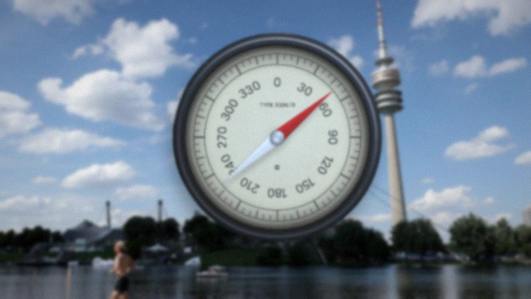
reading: value=50 unit=°
